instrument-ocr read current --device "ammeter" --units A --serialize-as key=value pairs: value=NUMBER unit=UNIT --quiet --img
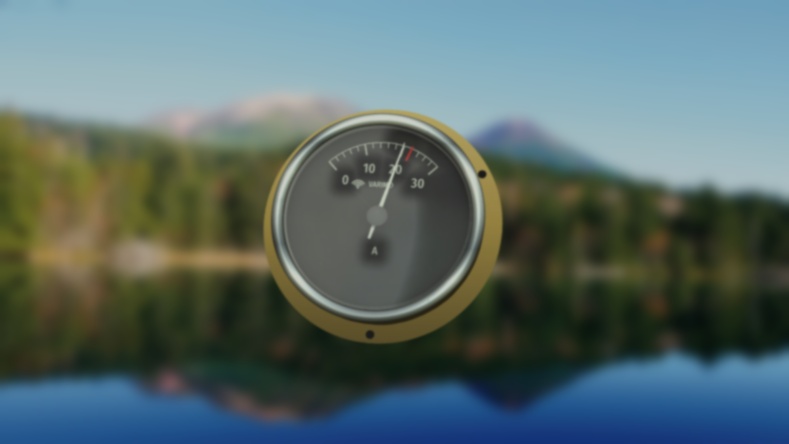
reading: value=20 unit=A
